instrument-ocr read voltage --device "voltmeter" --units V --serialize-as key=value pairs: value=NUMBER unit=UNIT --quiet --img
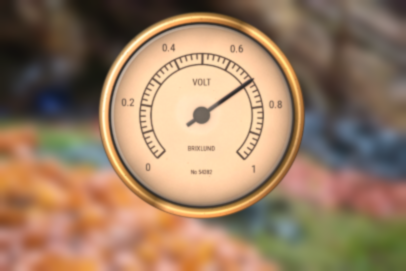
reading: value=0.7 unit=V
